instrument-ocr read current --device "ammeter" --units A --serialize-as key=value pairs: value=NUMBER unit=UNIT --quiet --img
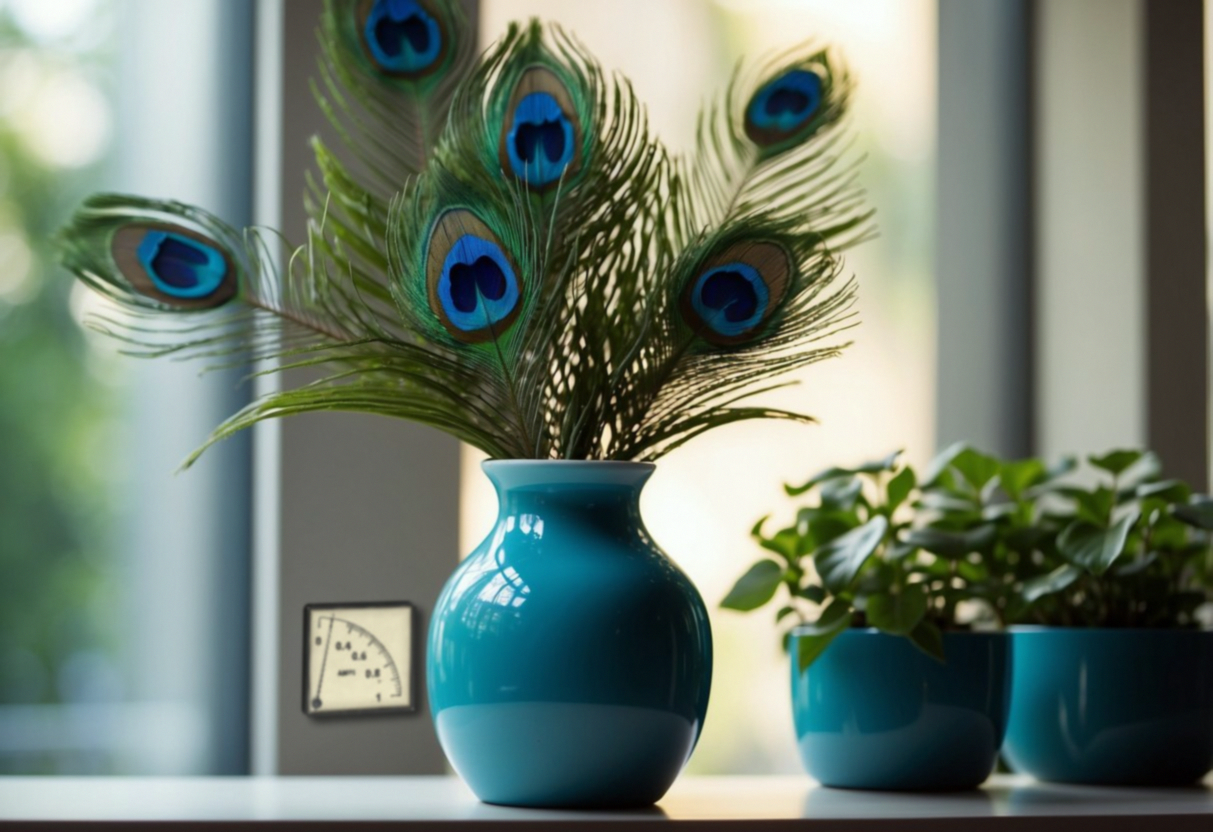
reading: value=0.2 unit=A
